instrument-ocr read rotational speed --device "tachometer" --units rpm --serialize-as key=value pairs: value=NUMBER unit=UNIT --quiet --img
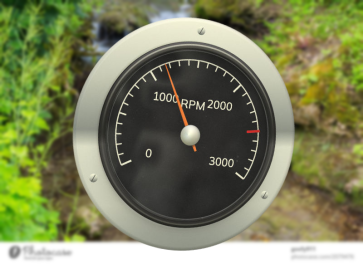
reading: value=1150 unit=rpm
